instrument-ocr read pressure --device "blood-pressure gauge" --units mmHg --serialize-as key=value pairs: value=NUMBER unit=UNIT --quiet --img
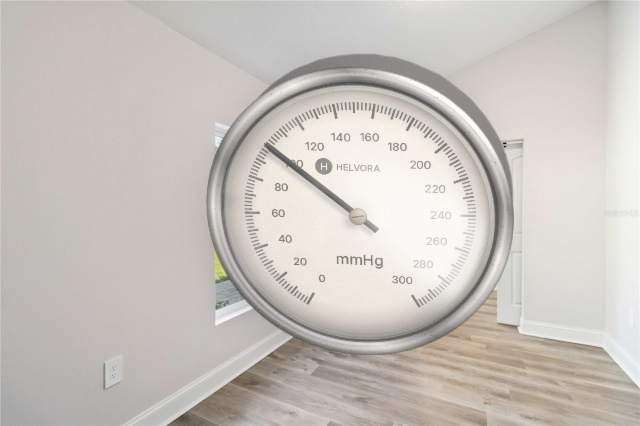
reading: value=100 unit=mmHg
